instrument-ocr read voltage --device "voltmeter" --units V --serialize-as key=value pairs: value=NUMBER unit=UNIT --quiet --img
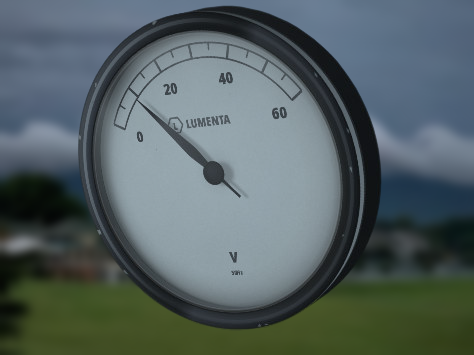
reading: value=10 unit=V
